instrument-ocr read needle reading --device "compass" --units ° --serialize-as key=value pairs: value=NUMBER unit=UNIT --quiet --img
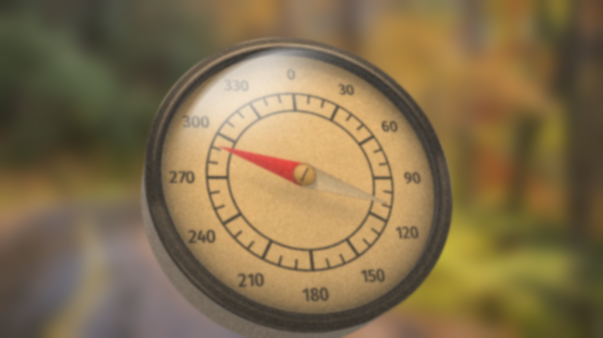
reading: value=290 unit=°
